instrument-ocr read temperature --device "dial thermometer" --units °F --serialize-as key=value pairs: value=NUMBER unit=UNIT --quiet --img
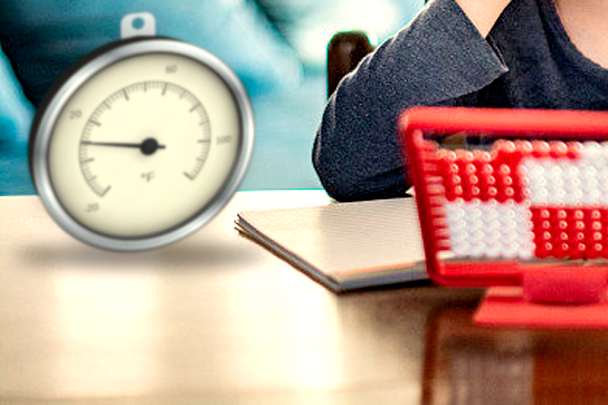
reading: value=10 unit=°F
